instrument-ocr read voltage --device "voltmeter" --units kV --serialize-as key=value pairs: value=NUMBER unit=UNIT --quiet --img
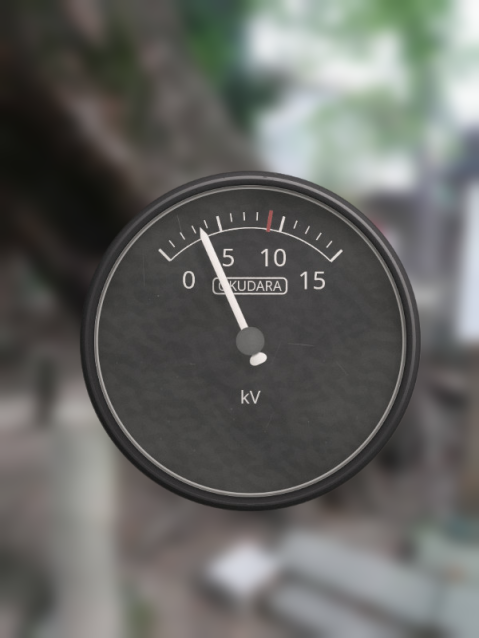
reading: value=3.5 unit=kV
